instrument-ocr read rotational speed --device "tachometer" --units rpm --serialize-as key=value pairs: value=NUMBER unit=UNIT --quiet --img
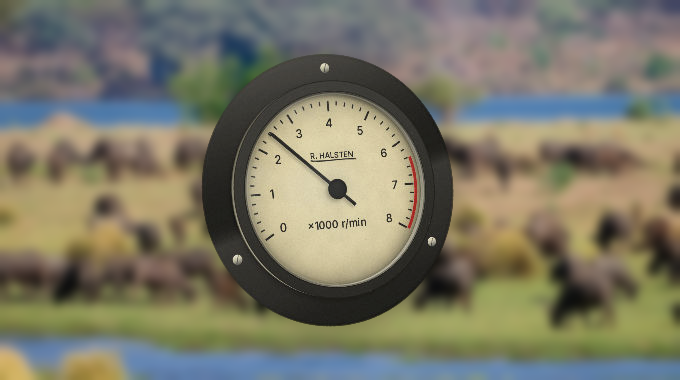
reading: value=2400 unit=rpm
